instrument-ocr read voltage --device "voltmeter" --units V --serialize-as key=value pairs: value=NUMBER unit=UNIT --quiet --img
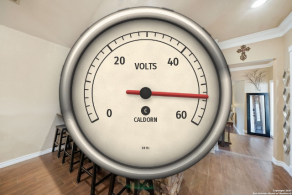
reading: value=53 unit=V
